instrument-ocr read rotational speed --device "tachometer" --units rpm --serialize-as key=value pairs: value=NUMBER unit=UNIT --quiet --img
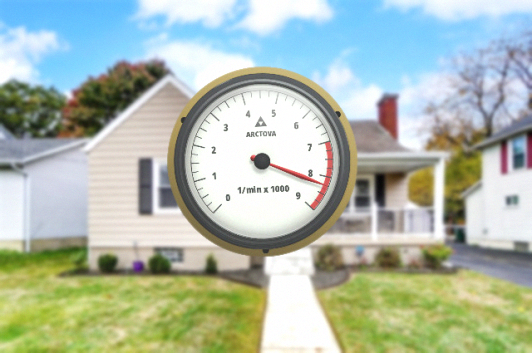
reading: value=8250 unit=rpm
